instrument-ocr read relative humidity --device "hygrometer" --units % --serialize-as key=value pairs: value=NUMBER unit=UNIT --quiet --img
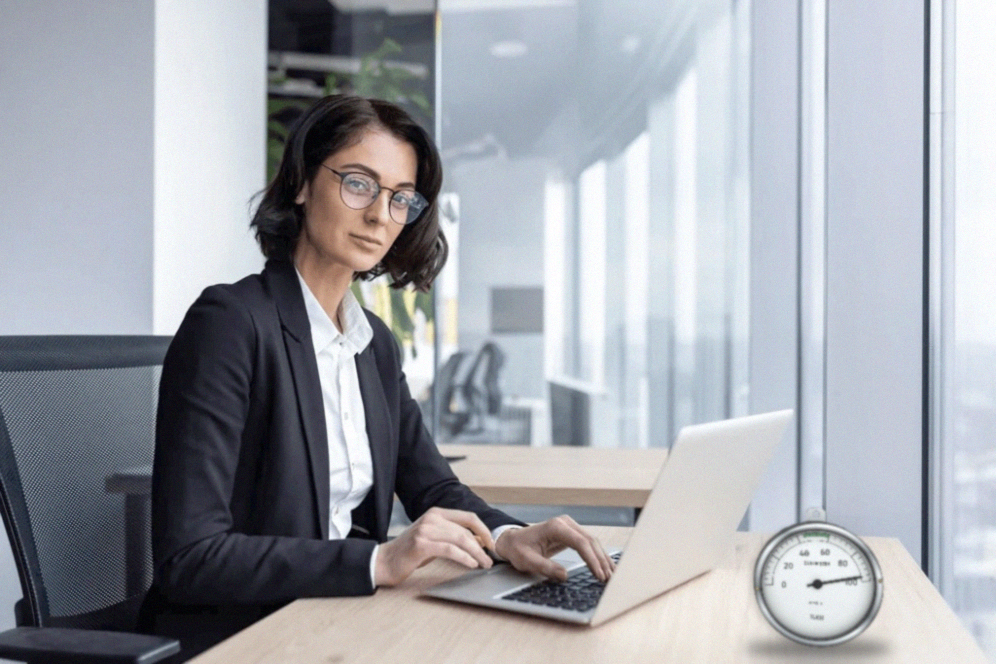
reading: value=96 unit=%
